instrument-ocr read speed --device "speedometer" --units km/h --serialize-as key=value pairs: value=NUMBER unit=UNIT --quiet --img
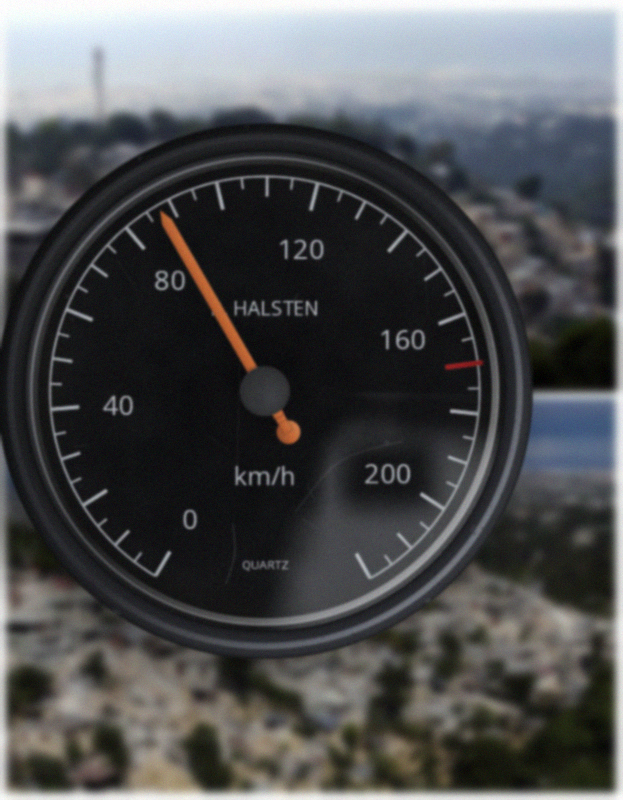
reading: value=87.5 unit=km/h
